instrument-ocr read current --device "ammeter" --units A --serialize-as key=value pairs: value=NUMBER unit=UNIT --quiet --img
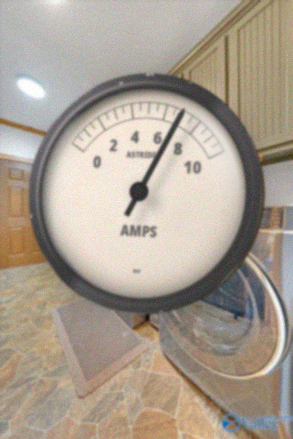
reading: value=7 unit=A
